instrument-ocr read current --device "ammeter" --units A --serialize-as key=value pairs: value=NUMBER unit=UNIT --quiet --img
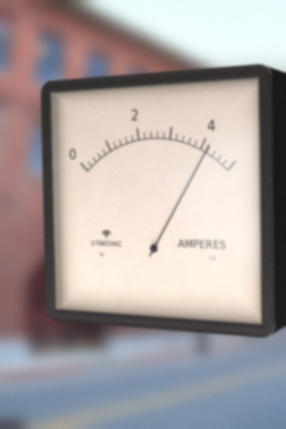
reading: value=4.2 unit=A
